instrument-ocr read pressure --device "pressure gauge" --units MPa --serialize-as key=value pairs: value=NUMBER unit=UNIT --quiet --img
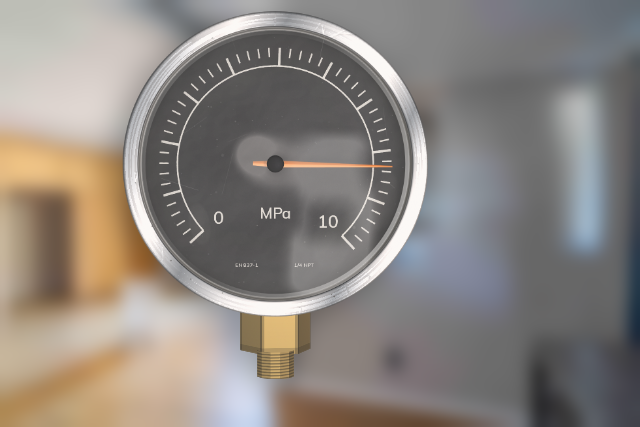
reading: value=8.3 unit=MPa
